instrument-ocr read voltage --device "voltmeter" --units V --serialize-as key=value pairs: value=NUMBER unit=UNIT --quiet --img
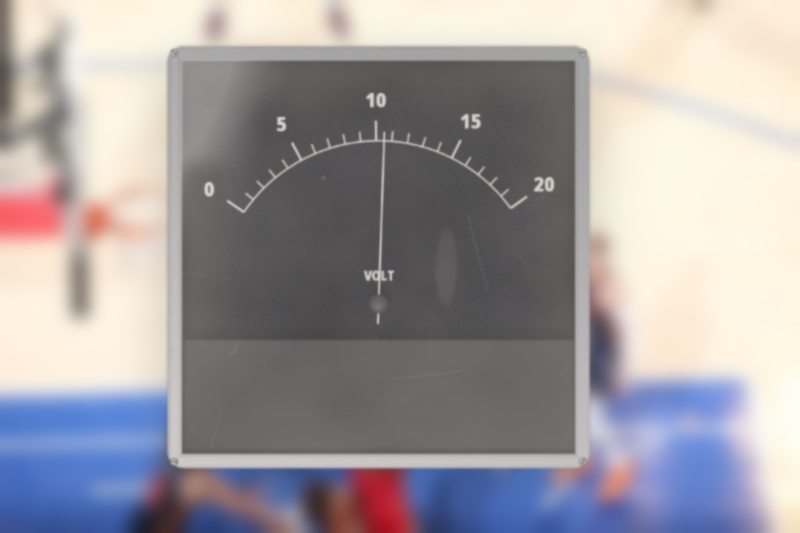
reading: value=10.5 unit=V
